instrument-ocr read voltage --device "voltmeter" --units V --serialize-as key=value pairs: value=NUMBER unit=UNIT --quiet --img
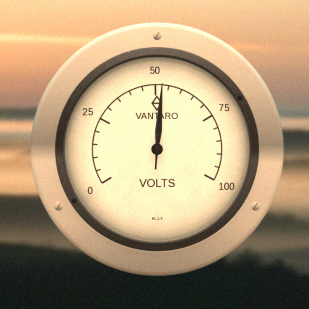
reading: value=52.5 unit=V
